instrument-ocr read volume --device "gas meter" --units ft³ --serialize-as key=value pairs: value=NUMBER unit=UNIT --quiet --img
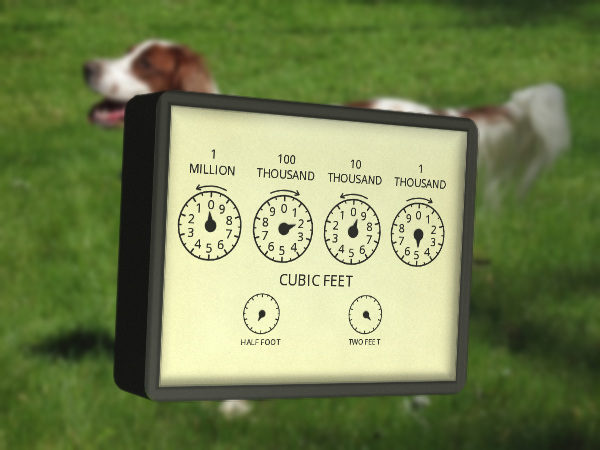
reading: value=19500 unit=ft³
